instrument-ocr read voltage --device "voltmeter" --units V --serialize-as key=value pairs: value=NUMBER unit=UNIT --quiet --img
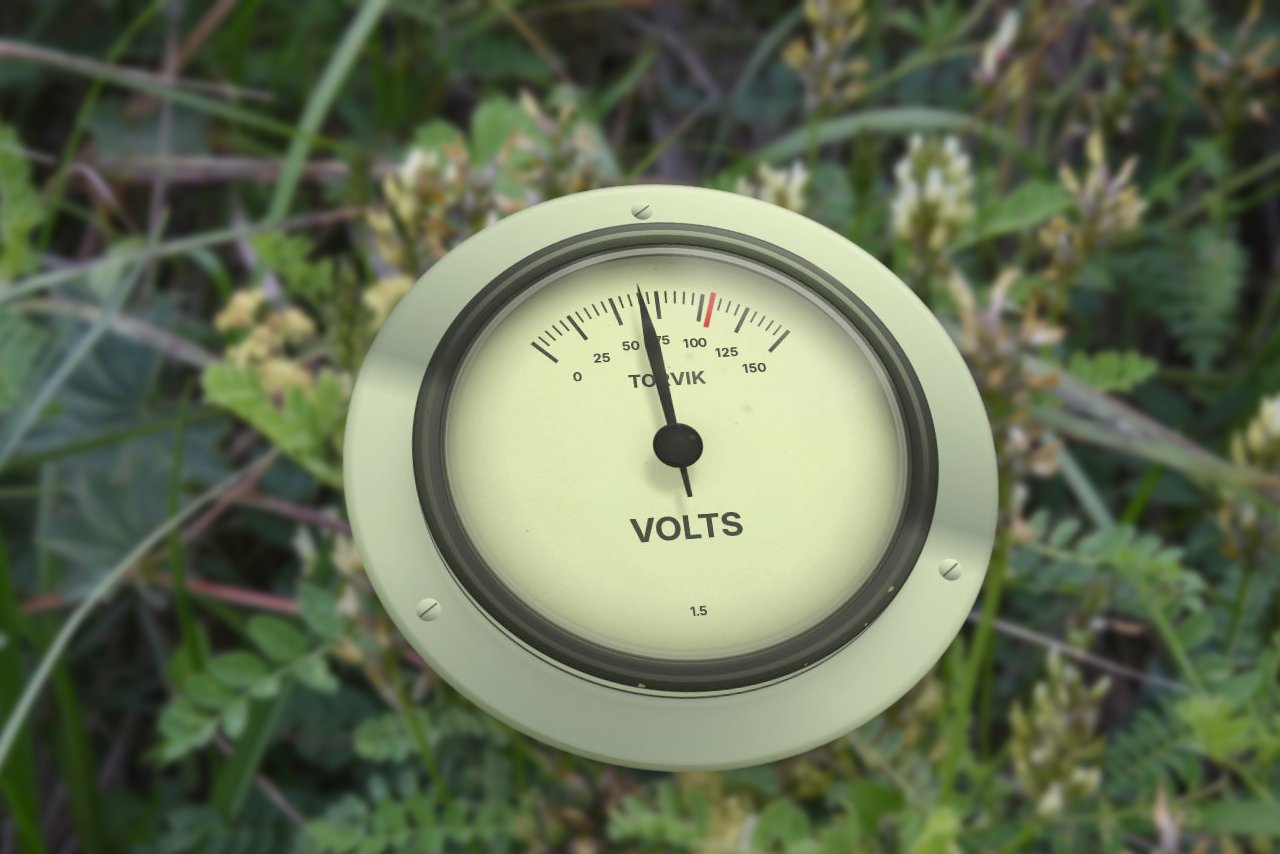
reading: value=65 unit=V
